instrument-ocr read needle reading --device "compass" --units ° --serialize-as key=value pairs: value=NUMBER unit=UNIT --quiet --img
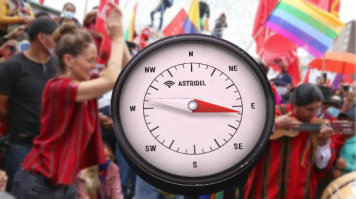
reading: value=100 unit=°
